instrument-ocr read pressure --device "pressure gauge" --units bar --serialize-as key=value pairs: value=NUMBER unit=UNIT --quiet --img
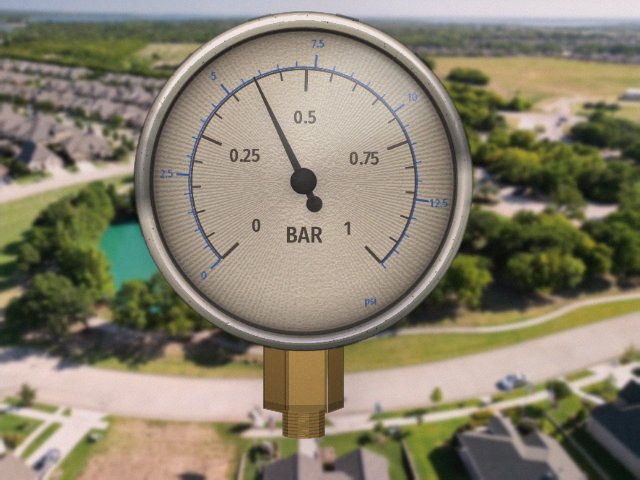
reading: value=0.4 unit=bar
